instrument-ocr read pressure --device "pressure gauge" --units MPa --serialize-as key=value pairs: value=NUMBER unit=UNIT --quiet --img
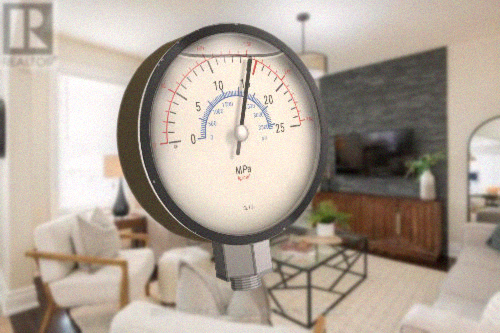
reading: value=15 unit=MPa
